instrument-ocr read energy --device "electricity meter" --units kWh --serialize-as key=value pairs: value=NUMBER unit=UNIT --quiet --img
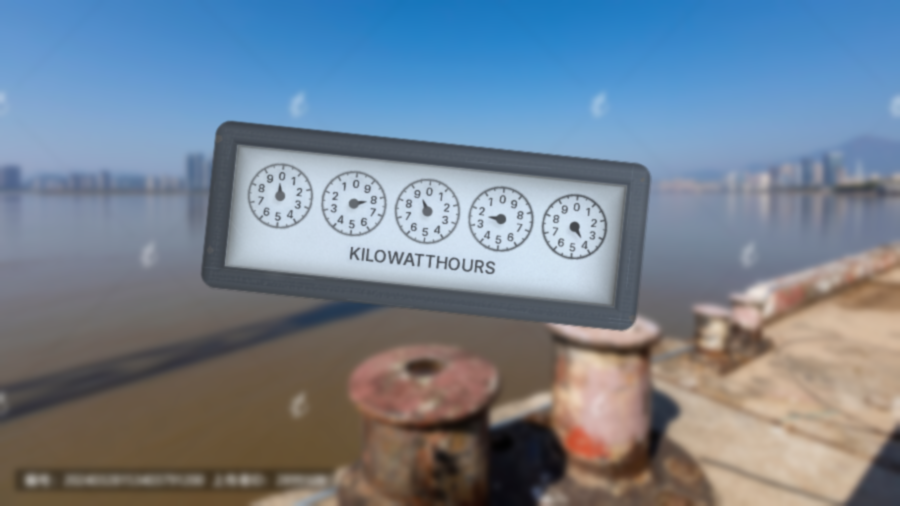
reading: value=97924 unit=kWh
